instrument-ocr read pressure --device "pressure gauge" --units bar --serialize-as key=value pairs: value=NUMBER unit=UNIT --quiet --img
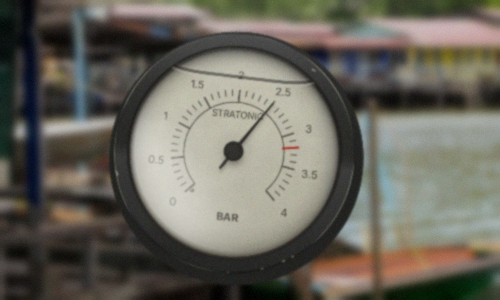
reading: value=2.5 unit=bar
